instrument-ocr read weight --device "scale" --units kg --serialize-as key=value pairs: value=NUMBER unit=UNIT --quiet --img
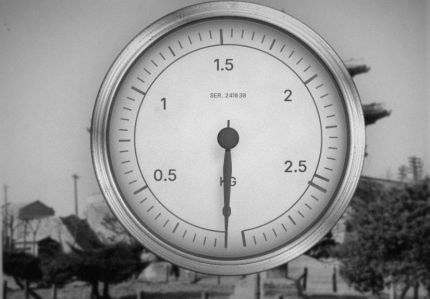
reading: value=0 unit=kg
